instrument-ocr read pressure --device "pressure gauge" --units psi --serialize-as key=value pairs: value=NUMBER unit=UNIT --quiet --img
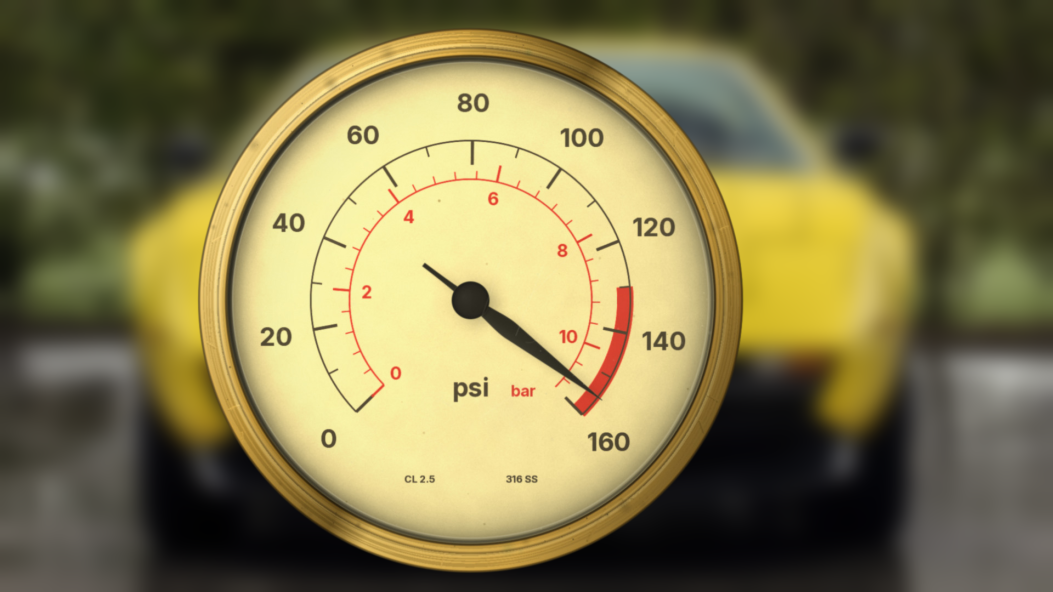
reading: value=155 unit=psi
